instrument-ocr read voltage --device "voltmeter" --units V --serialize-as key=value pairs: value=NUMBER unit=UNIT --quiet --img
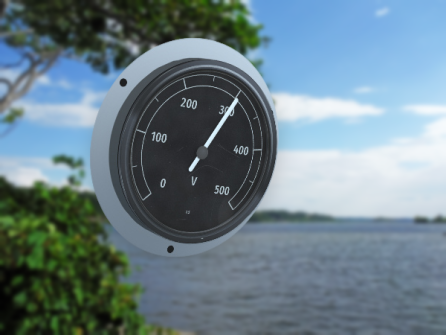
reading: value=300 unit=V
